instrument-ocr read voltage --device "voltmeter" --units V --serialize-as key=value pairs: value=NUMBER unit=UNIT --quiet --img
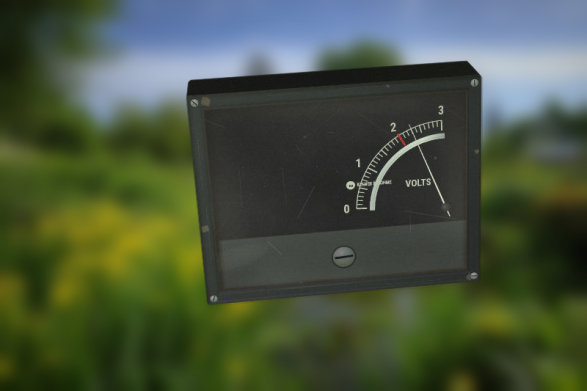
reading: value=2.3 unit=V
